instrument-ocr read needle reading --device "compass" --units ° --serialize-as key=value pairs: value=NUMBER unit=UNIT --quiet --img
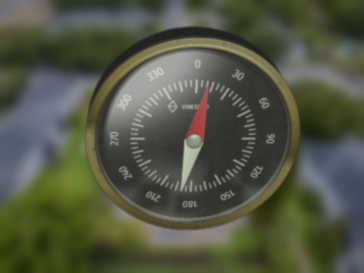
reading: value=10 unit=°
